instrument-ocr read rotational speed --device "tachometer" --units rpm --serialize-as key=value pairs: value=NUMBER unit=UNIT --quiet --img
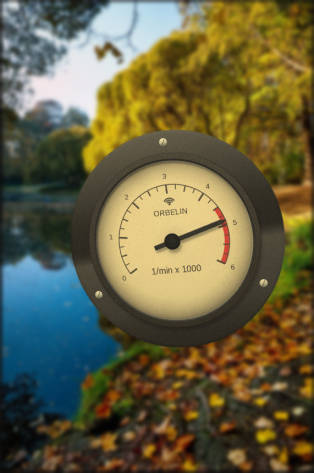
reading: value=4875 unit=rpm
